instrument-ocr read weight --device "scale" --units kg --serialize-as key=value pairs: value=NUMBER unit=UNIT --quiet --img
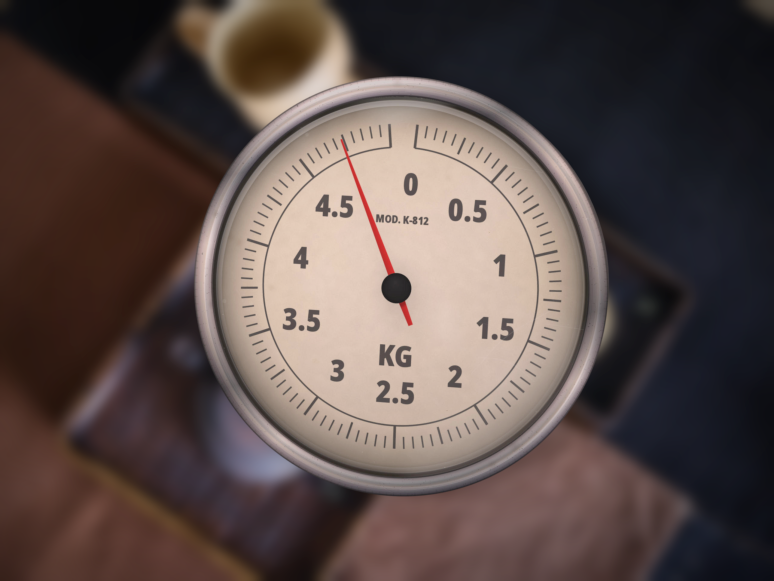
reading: value=4.75 unit=kg
